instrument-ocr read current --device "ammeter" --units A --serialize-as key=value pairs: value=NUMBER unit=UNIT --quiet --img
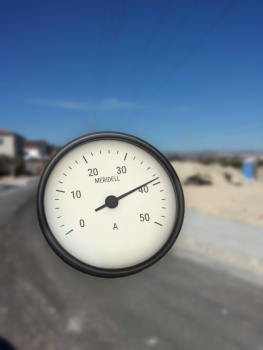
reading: value=39 unit=A
